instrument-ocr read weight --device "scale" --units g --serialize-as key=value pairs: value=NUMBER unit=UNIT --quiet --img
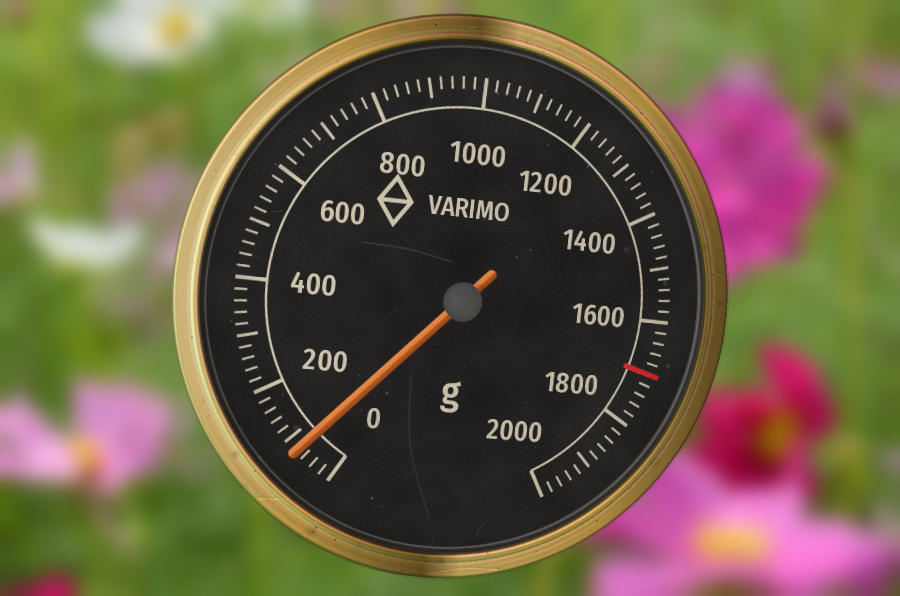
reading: value=80 unit=g
